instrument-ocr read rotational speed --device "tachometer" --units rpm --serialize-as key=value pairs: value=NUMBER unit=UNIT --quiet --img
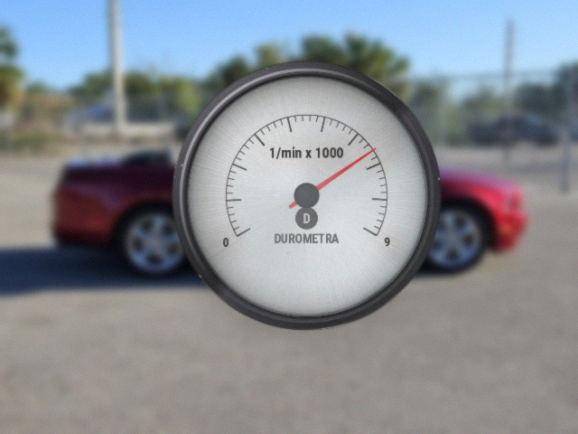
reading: value=6600 unit=rpm
